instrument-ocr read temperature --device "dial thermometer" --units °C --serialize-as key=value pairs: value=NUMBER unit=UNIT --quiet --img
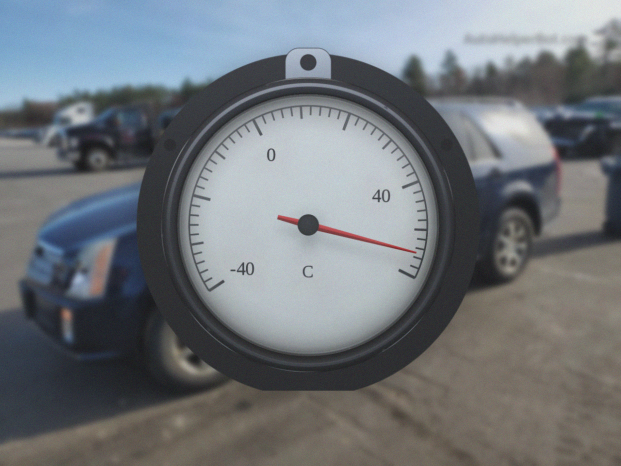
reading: value=55 unit=°C
